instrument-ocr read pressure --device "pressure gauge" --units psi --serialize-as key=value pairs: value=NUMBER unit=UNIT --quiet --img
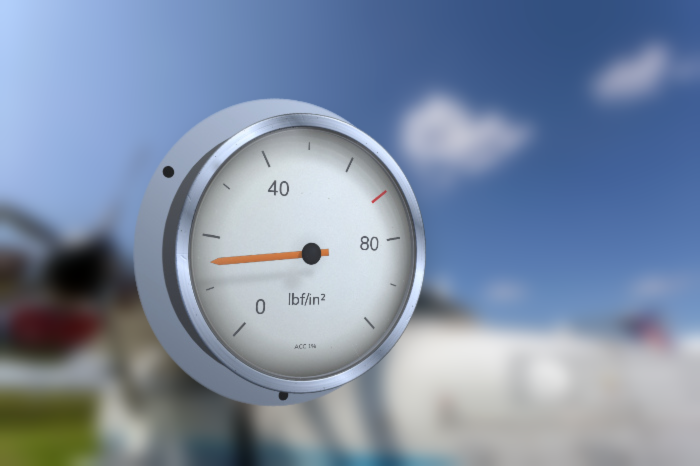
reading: value=15 unit=psi
